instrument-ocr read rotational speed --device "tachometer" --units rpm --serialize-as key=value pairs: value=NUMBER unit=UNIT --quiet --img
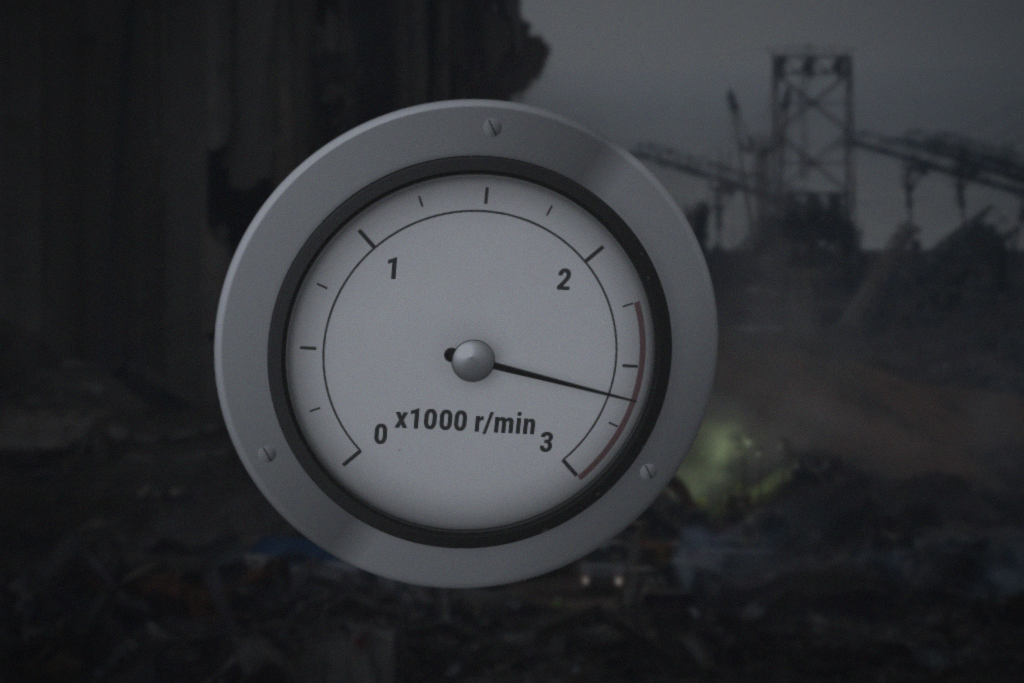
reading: value=2625 unit=rpm
